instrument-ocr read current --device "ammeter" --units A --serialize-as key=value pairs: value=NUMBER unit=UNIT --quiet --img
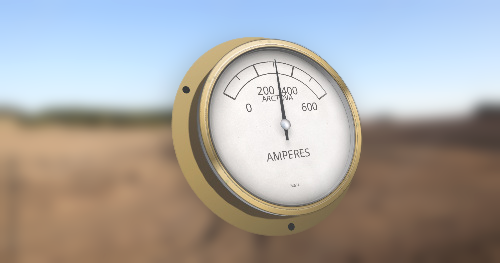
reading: value=300 unit=A
